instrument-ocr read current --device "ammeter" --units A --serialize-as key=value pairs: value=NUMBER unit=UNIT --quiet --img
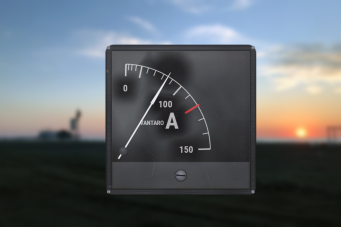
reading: value=85 unit=A
